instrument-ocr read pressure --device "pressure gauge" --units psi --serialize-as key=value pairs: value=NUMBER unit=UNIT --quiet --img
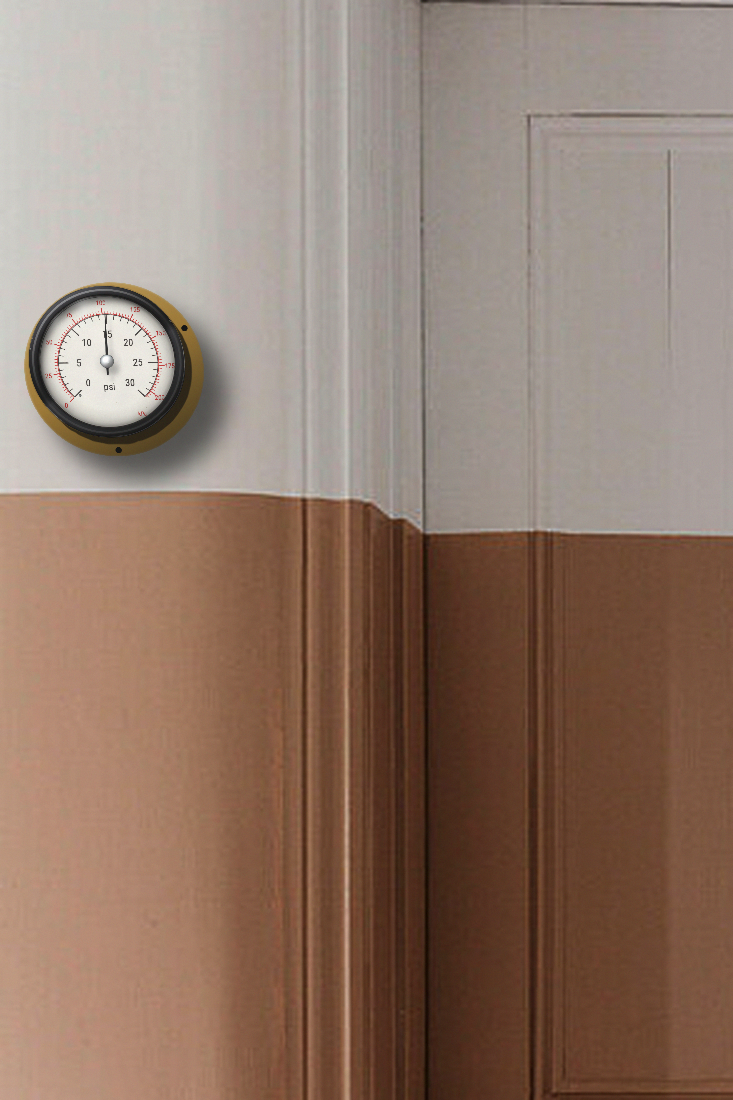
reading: value=15 unit=psi
